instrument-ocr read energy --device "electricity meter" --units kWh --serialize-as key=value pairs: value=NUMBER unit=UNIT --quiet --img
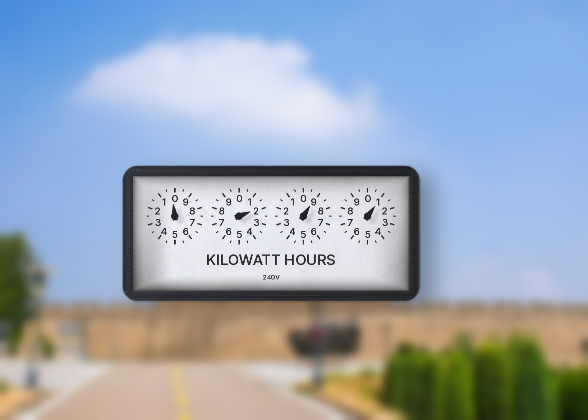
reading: value=191 unit=kWh
